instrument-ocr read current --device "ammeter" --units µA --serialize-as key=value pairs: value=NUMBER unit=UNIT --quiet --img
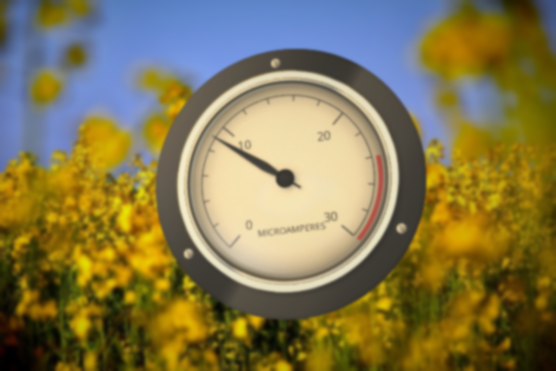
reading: value=9 unit=µA
